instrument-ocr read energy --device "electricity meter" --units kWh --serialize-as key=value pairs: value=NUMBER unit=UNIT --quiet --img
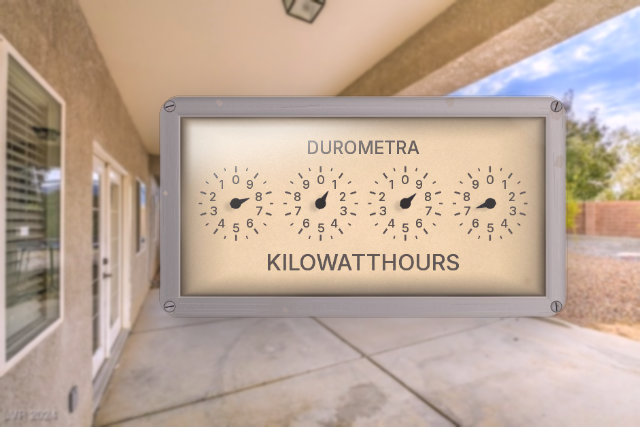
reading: value=8087 unit=kWh
